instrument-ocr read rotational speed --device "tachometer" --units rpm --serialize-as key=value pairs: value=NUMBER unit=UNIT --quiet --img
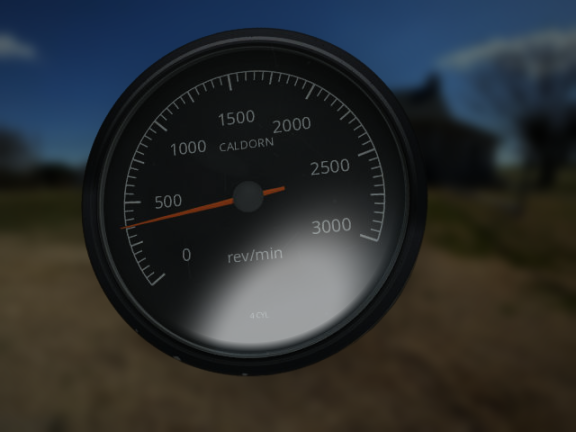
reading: value=350 unit=rpm
